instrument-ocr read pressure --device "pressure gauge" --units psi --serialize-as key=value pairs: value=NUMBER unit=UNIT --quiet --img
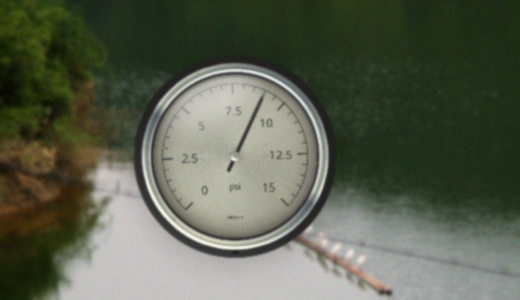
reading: value=9 unit=psi
